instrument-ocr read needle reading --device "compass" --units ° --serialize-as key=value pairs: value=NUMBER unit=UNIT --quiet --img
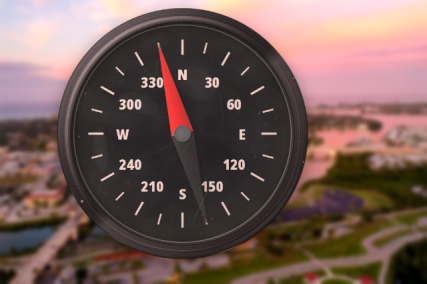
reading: value=345 unit=°
